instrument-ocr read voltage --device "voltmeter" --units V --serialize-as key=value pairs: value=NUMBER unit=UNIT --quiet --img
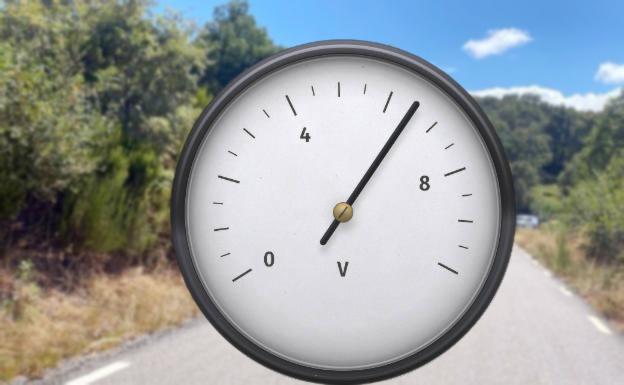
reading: value=6.5 unit=V
